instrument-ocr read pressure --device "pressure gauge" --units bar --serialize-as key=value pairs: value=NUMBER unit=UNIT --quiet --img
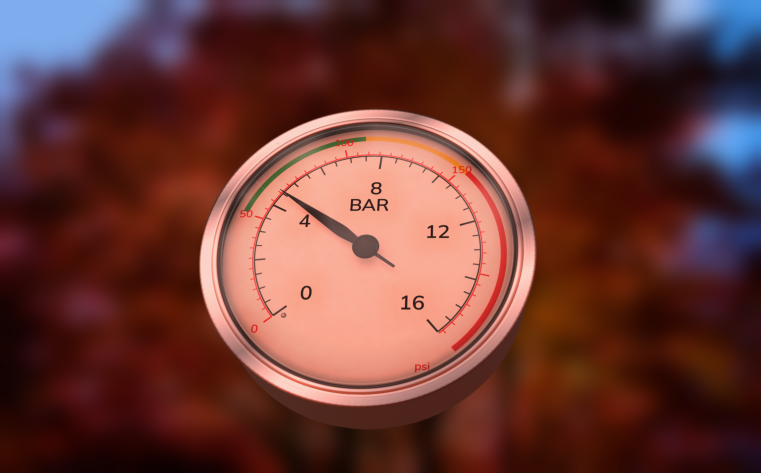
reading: value=4.5 unit=bar
